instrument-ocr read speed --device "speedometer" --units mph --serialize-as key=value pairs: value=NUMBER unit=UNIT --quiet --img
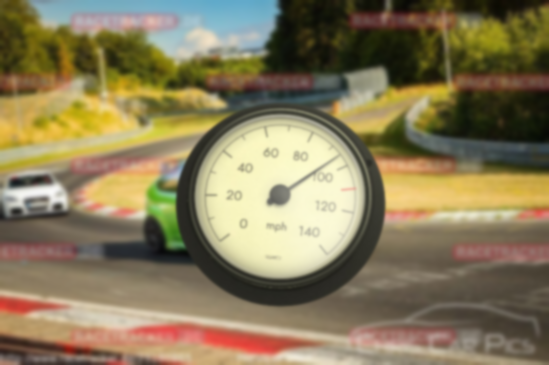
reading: value=95 unit=mph
